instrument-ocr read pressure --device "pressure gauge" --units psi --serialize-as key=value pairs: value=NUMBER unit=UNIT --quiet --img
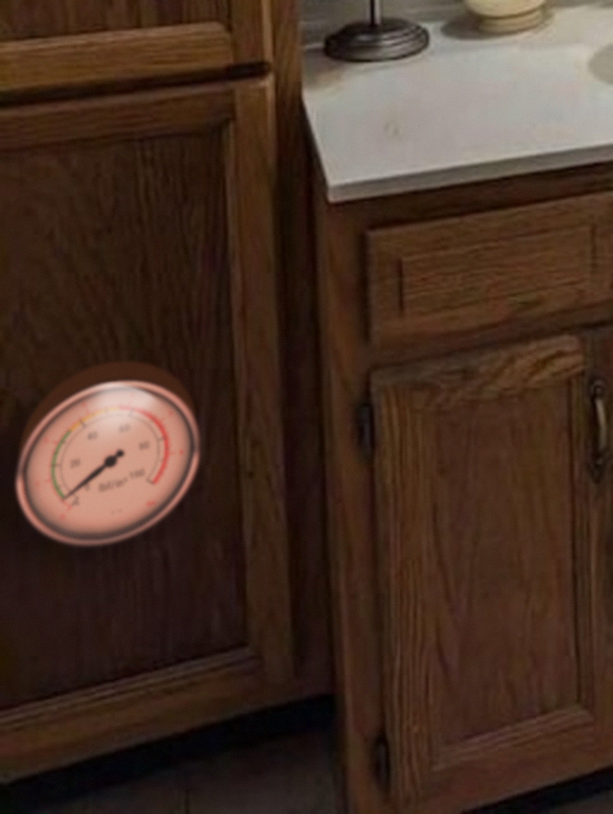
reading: value=5 unit=psi
